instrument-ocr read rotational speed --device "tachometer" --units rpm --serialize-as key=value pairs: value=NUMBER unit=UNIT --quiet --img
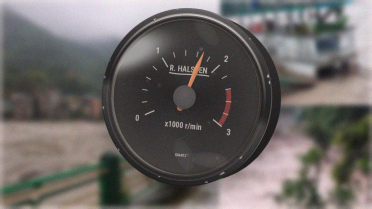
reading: value=1700 unit=rpm
